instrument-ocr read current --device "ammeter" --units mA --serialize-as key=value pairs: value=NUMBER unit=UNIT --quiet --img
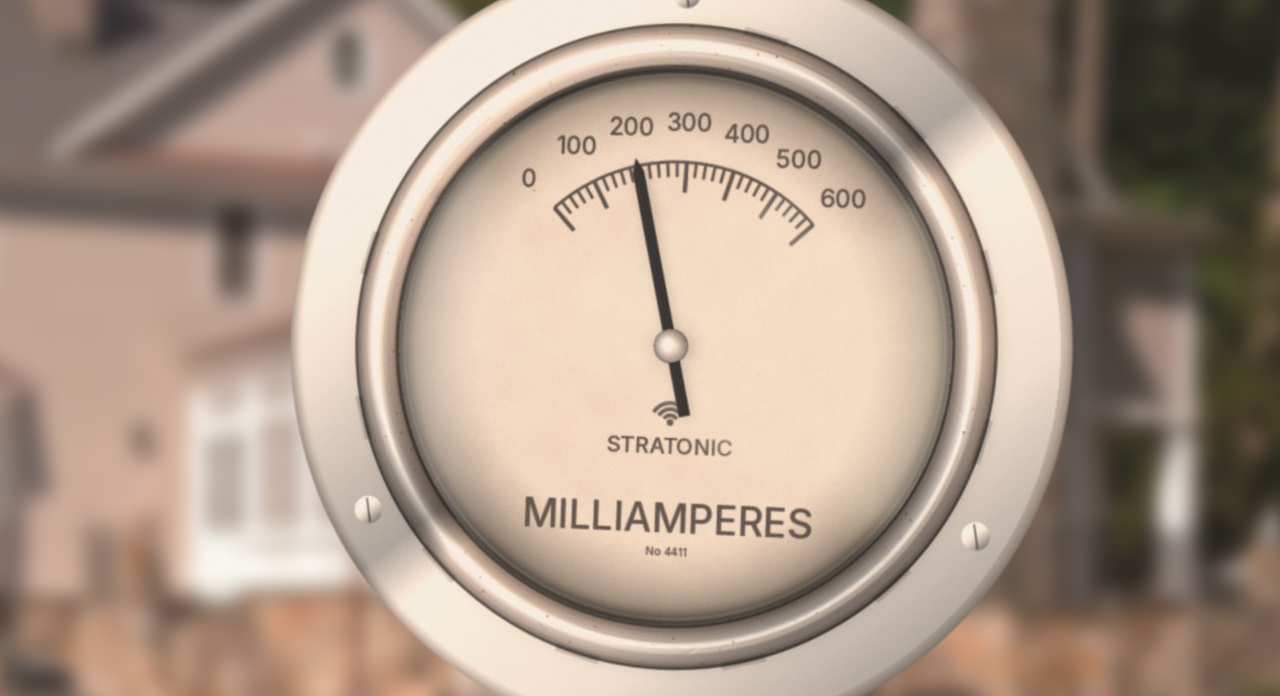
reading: value=200 unit=mA
